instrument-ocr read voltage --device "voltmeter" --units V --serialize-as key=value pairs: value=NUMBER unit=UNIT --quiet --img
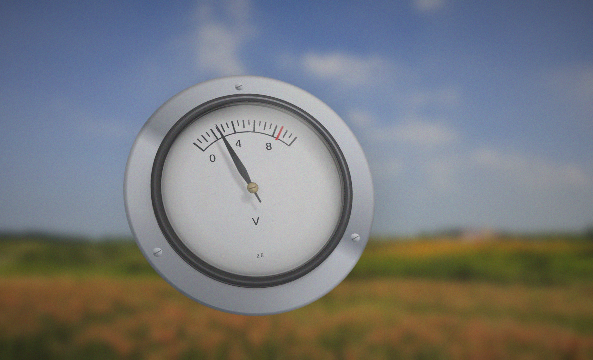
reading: value=2.5 unit=V
